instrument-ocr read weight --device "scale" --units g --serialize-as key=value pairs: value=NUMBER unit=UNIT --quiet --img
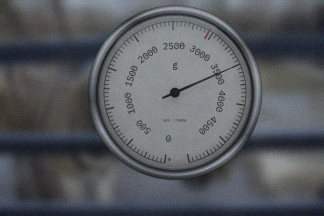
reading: value=3500 unit=g
